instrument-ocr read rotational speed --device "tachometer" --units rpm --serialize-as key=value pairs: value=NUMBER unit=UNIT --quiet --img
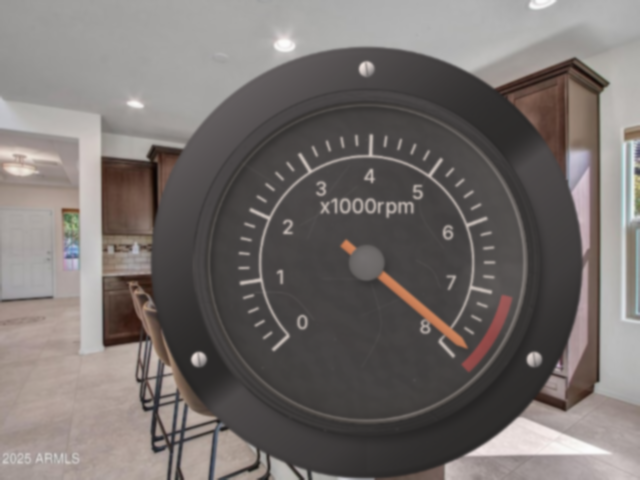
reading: value=7800 unit=rpm
